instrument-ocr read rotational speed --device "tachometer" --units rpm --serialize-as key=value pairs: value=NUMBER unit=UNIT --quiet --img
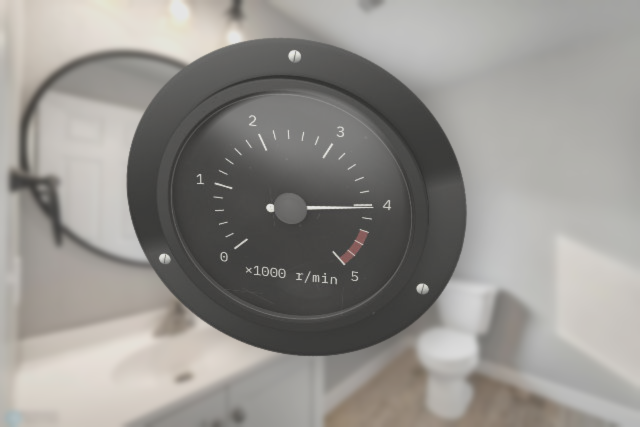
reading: value=4000 unit=rpm
